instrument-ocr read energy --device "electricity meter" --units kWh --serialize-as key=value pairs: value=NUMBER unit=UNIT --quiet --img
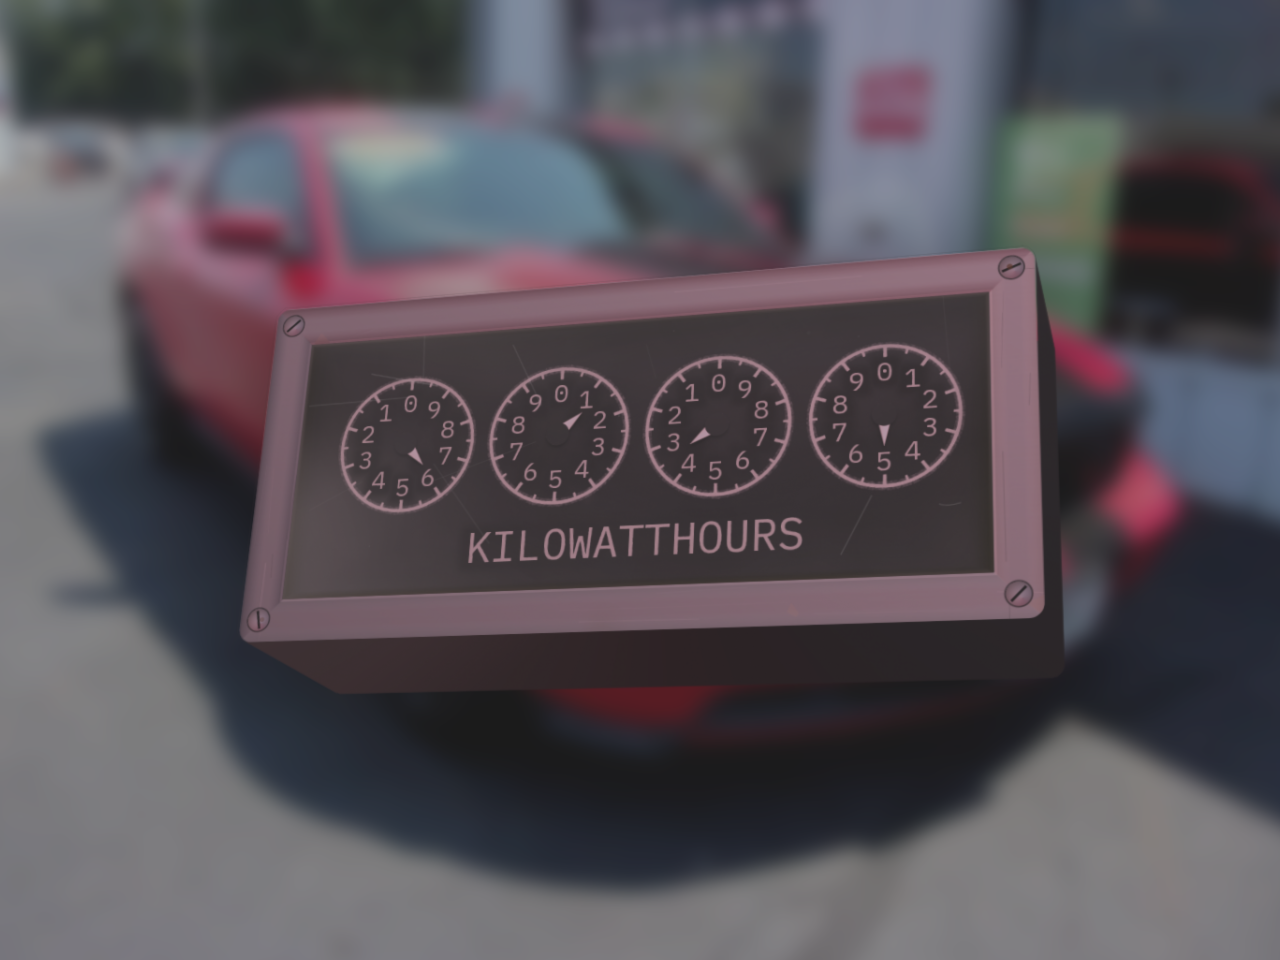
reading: value=6135 unit=kWh
